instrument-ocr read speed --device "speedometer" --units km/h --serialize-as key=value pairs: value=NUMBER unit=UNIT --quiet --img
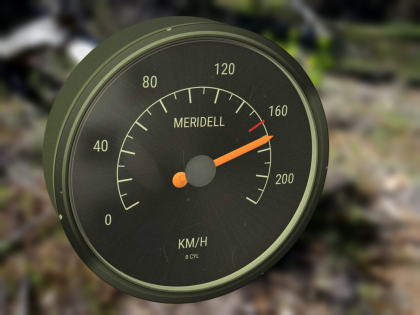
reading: value=170 unit=km/h
